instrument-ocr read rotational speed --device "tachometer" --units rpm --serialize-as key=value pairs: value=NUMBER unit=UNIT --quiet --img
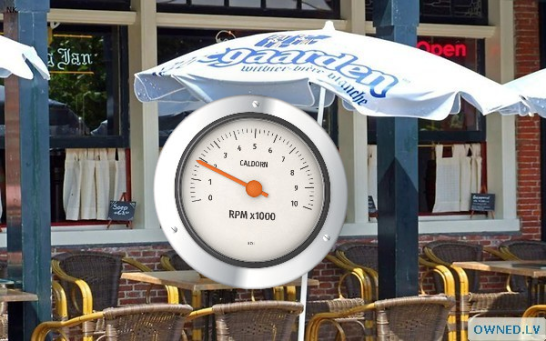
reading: value=1800 unit=rpm
